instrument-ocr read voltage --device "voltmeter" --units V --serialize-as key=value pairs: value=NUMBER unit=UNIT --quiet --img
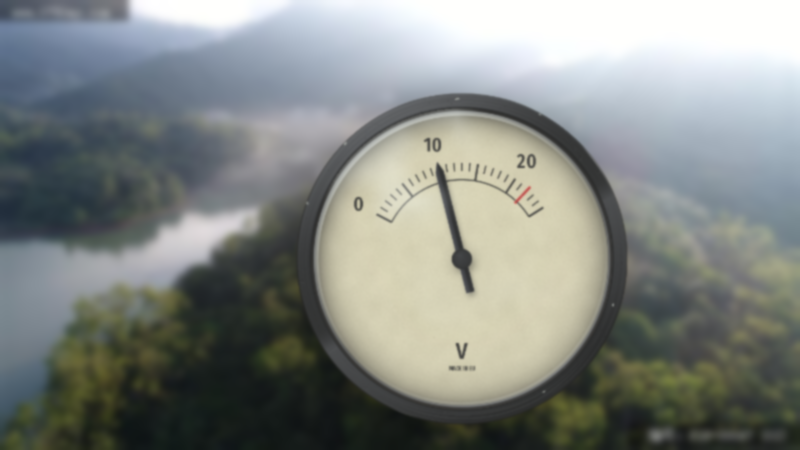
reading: value=10 unit=V
